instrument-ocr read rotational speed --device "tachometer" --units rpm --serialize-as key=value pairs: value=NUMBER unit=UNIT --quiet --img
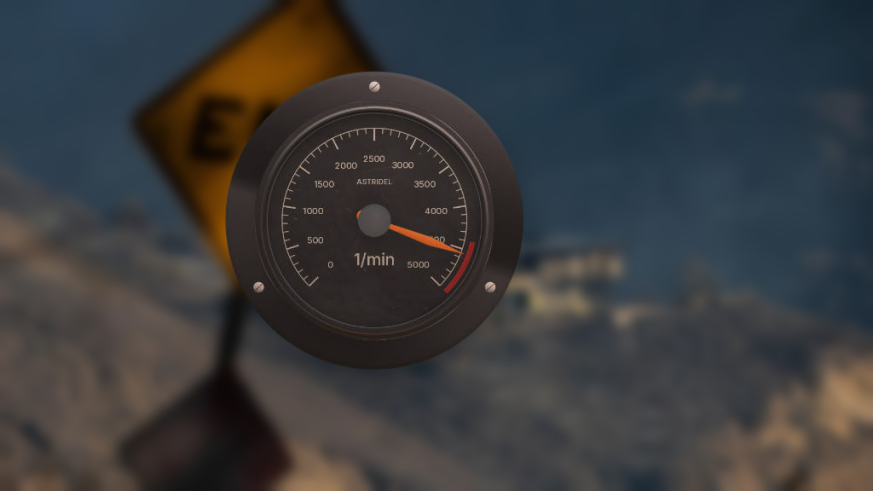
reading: value=4550 unit=rpm
